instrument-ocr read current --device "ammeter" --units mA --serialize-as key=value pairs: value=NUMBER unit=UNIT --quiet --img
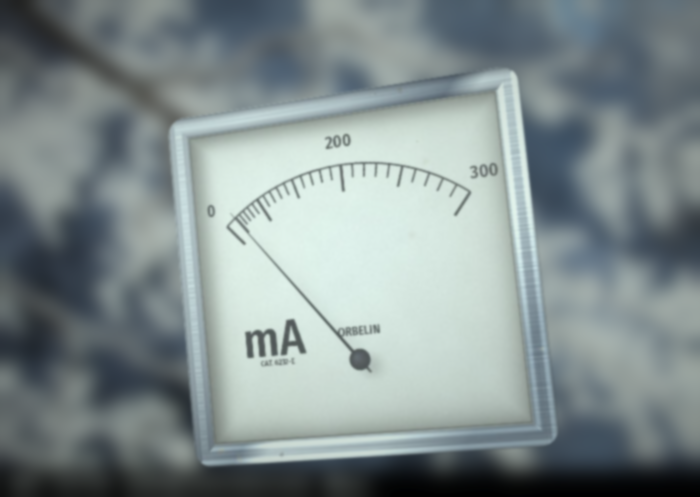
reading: value=50 unit=mA
